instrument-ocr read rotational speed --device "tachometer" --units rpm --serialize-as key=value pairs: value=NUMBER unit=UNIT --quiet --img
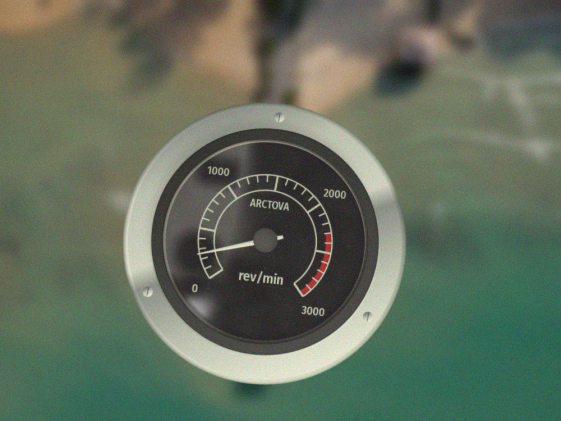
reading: value=250 unit=rpm
